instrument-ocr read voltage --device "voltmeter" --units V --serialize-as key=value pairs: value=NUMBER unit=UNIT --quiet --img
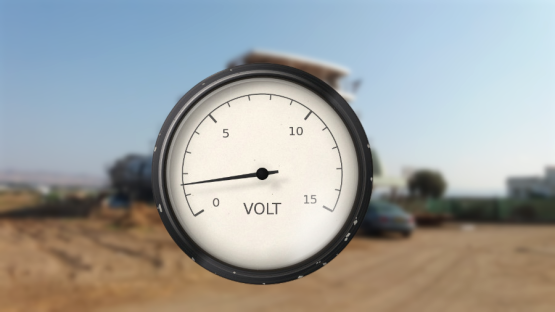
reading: value=1.5 unit=V
